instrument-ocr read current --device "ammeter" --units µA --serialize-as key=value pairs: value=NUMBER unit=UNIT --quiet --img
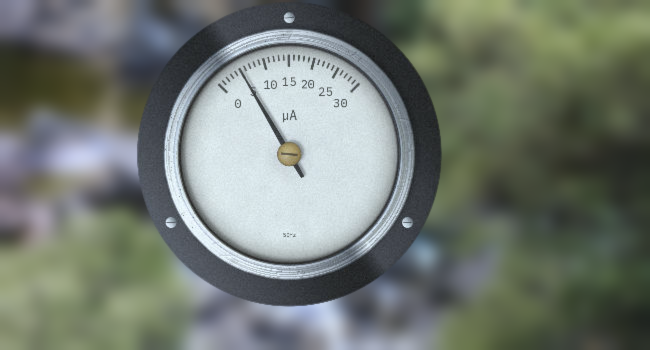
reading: value=5 unit=µA
